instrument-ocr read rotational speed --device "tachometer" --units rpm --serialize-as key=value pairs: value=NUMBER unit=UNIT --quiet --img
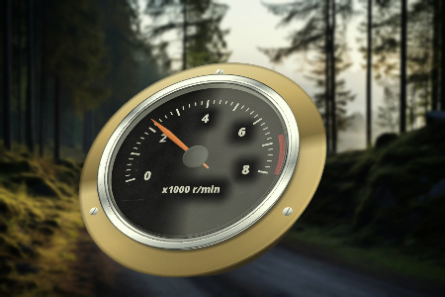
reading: value=2200 unit=rpm
